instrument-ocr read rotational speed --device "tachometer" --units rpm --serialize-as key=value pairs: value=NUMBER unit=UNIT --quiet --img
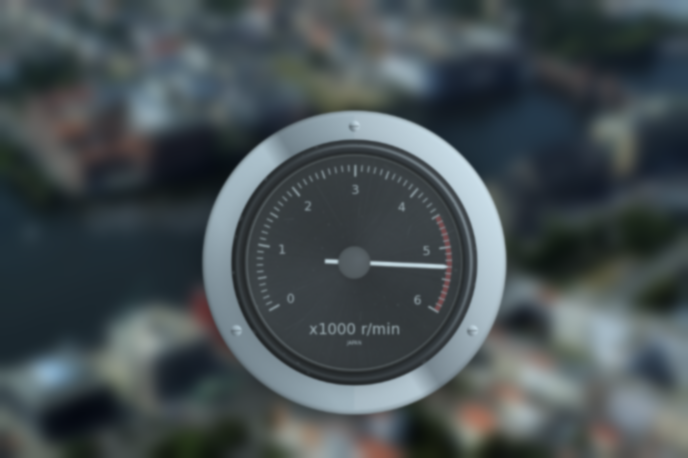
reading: value=5300 unit=rpm
